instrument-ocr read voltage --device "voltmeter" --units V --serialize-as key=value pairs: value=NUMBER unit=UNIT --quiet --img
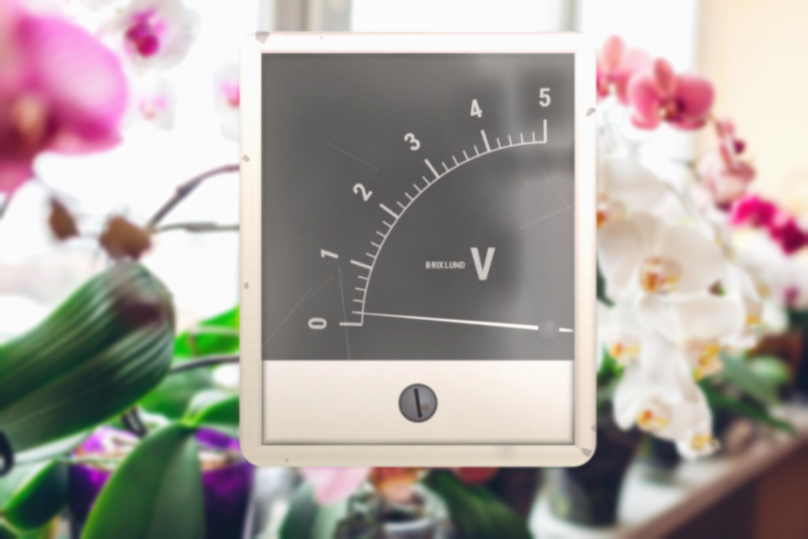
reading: value=0.2 unit=V
